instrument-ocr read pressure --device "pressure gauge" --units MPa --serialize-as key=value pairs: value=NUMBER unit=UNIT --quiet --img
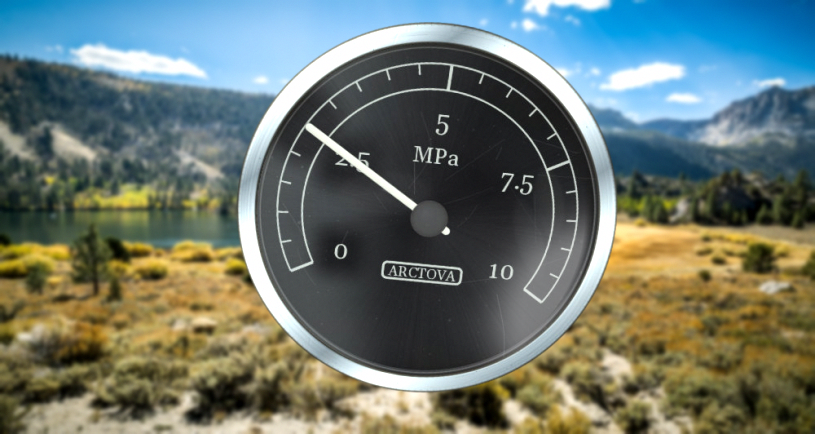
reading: value=2.5 unit=MPa
